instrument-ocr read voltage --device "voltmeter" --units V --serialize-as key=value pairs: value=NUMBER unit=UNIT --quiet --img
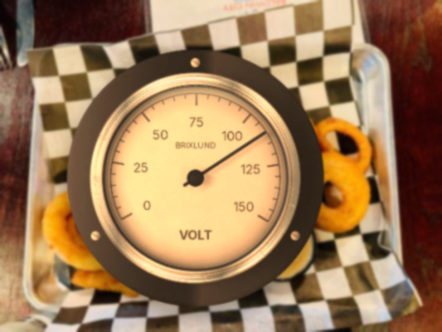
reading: value=110 unit=V
